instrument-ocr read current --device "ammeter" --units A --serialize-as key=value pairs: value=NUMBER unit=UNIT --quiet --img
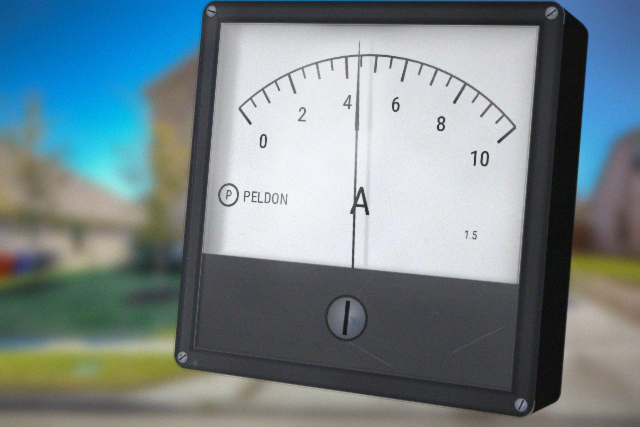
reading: value=4.5 unit=A
